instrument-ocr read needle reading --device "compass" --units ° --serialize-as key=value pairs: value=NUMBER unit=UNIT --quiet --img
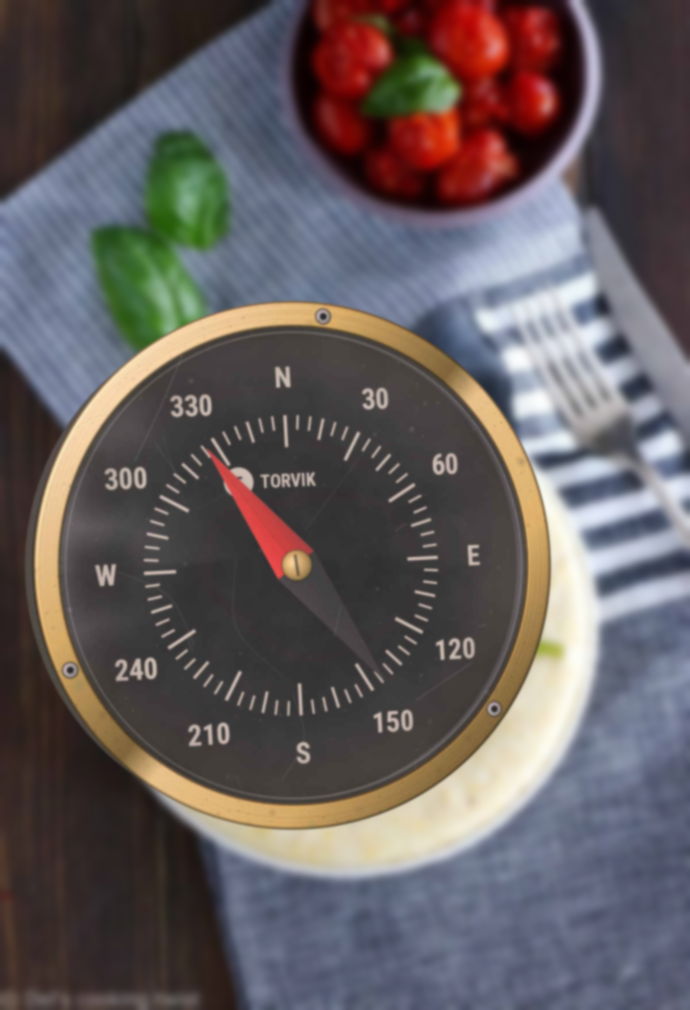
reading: value=325 unit=°
